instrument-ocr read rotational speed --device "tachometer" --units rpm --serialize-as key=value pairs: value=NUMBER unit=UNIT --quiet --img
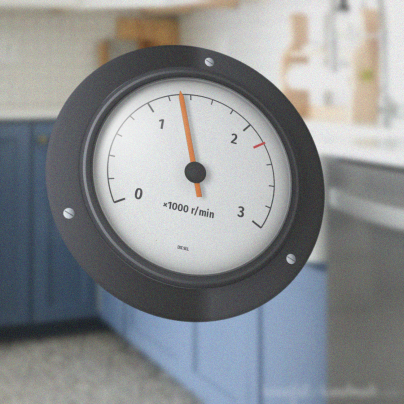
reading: value=1300 unit=rpm
